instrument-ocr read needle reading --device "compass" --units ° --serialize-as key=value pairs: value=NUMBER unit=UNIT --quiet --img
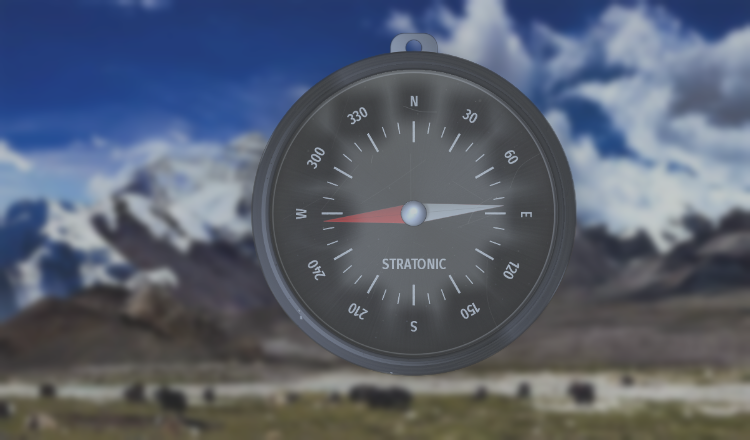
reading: value=265 unit=°
